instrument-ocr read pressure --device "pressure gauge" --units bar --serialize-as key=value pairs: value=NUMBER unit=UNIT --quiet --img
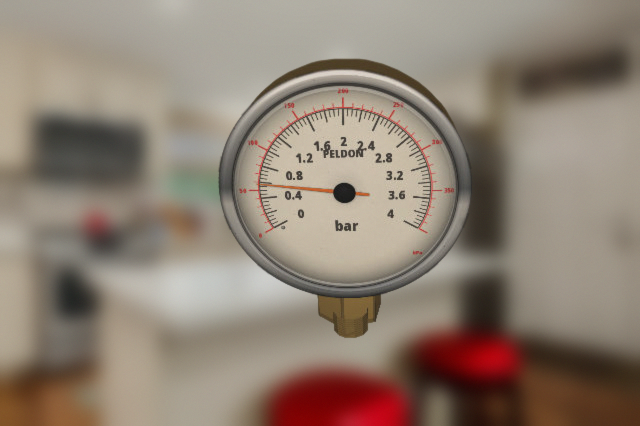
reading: value=0.6 unit=bar
